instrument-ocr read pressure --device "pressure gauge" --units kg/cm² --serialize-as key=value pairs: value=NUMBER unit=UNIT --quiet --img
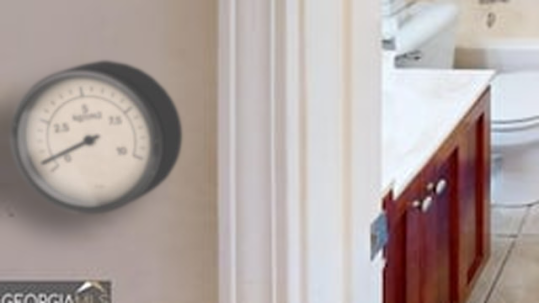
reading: value=0.5 unit=kg/cm²
